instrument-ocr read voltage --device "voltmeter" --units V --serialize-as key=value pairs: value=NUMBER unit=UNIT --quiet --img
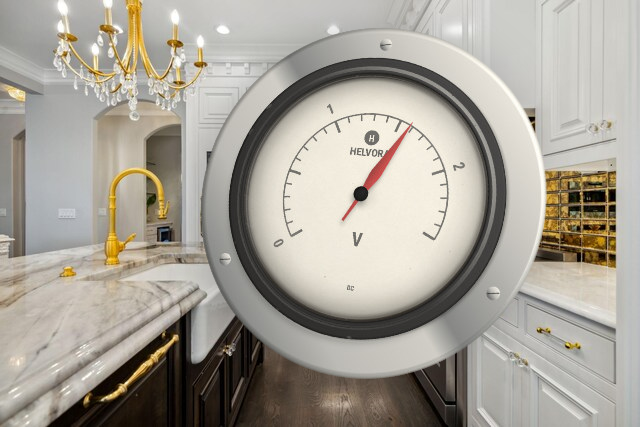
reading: value=1.6 unit=V
